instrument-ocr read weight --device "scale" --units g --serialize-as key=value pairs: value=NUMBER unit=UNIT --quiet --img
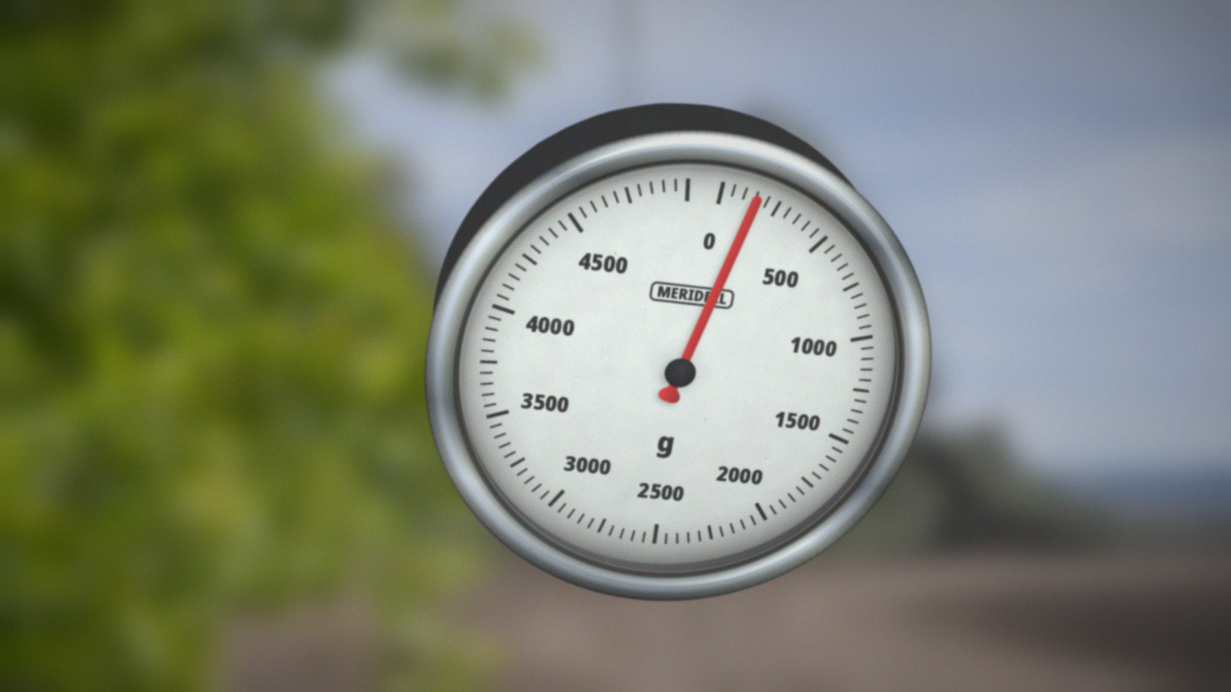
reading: value=150 unit=g
